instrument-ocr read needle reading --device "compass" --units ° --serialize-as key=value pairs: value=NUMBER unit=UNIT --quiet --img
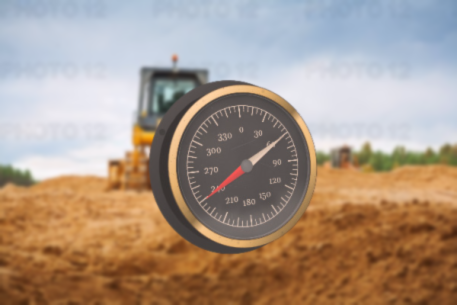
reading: value=240 unit=°
